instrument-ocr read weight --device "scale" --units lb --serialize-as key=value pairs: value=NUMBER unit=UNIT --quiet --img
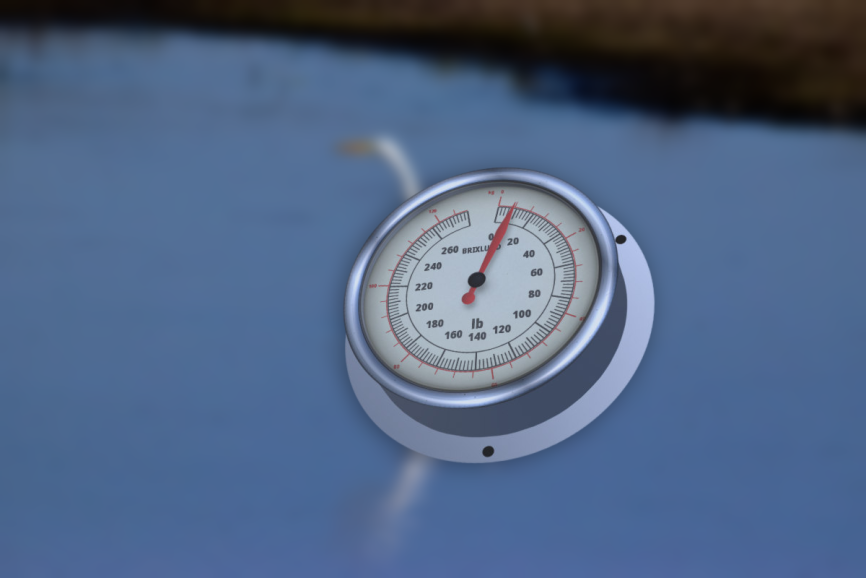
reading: value=10 unit=lb
